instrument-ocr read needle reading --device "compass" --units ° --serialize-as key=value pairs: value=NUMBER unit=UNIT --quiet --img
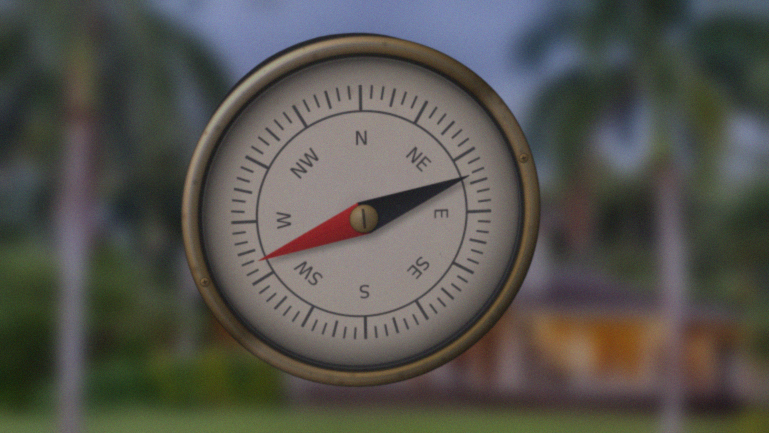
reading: value=250 unit=°
